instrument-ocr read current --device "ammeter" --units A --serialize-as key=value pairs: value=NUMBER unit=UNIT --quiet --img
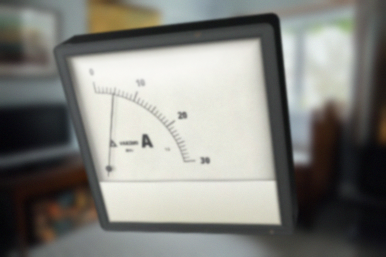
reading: value=5 unit=A
